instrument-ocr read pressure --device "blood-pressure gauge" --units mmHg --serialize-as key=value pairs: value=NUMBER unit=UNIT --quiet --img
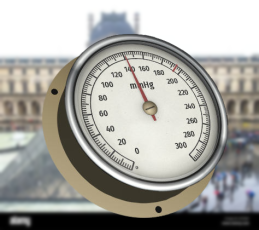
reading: value=140 unit=mmHg
